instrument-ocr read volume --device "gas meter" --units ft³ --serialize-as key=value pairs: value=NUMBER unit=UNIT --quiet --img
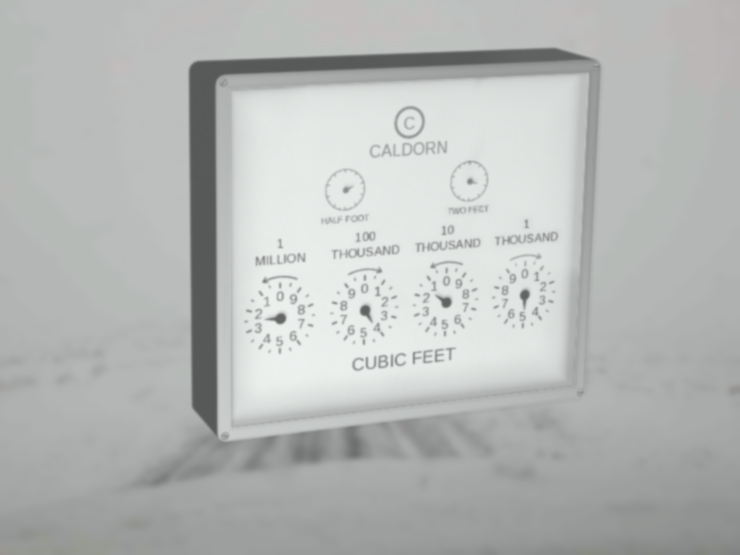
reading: value=241500 unit=ft³
